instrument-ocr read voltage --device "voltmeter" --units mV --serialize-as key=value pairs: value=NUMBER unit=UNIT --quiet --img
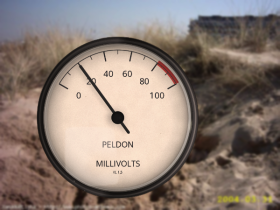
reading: value=20 unit=mV
